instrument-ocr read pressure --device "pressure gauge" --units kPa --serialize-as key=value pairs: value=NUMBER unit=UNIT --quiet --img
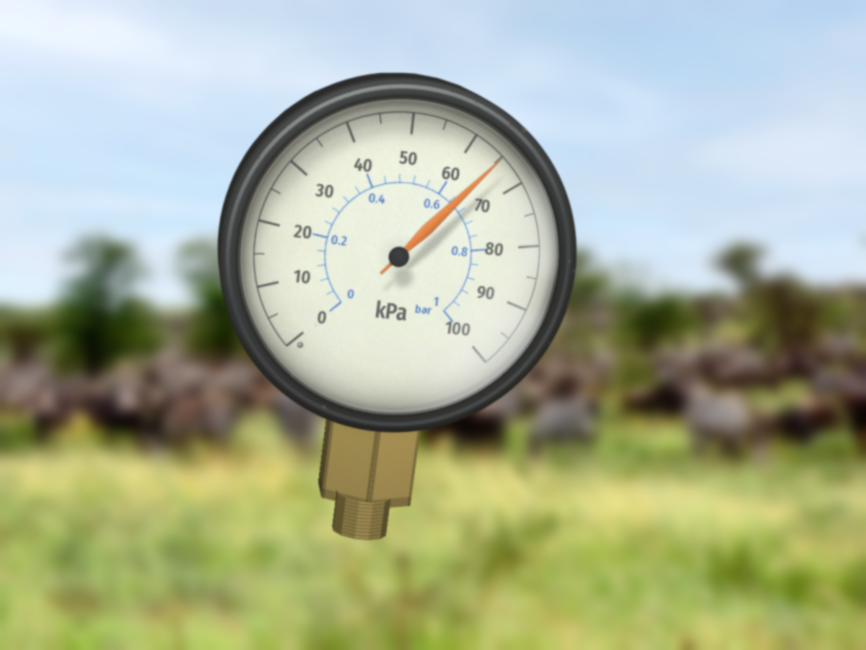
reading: value=65 unit=kPa
